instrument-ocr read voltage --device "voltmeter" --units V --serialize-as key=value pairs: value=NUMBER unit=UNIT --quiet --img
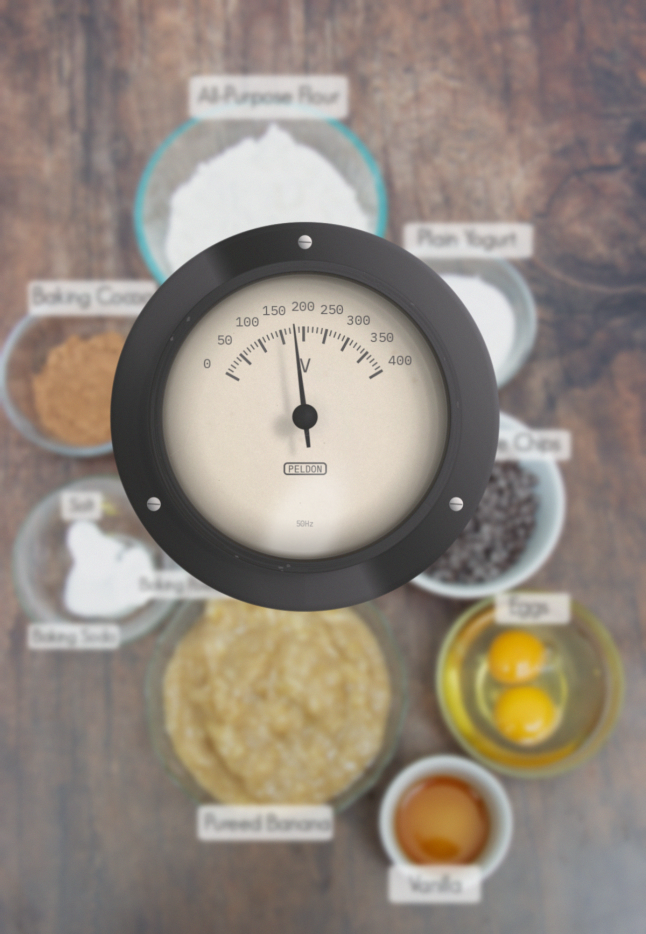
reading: value=180 unit=V
